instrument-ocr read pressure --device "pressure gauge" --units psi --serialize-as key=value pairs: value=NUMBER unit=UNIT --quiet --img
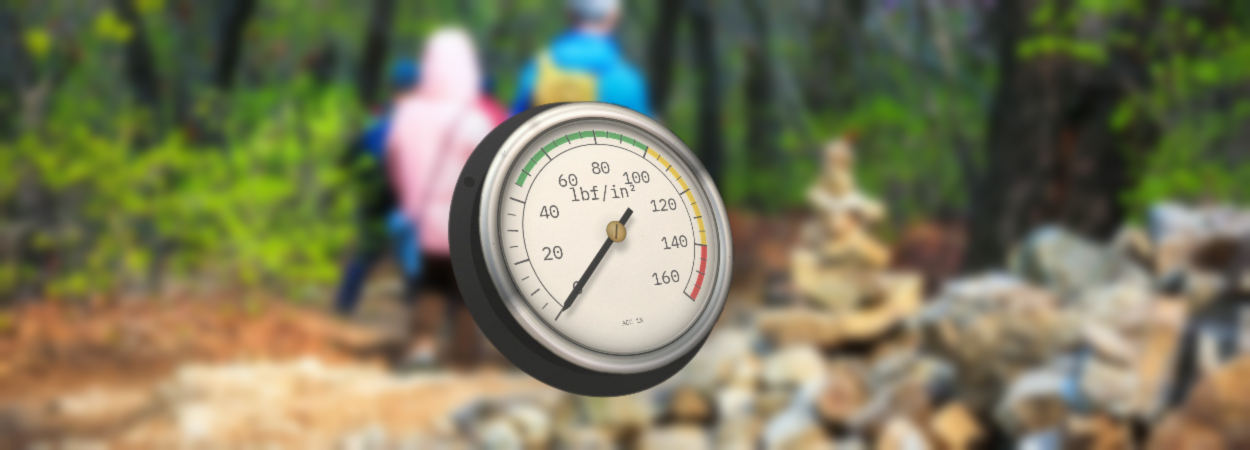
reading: value=0 unit=psi
